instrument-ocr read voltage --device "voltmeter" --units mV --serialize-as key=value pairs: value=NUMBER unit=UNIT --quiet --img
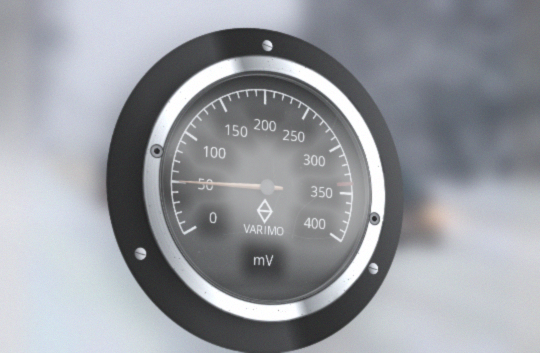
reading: value=50 unit=mV
